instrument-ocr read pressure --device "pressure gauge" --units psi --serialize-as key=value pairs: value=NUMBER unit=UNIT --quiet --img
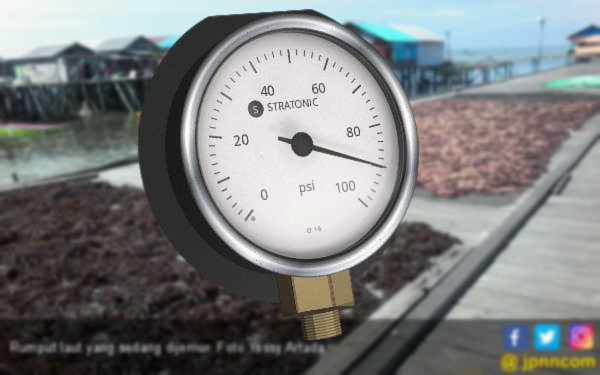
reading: value=90 unit=psi
